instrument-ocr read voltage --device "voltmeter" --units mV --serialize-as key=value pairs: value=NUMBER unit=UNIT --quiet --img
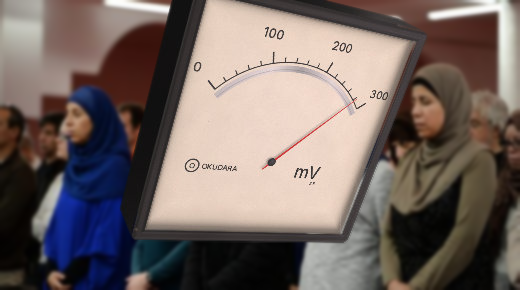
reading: value=280 unit=mV
